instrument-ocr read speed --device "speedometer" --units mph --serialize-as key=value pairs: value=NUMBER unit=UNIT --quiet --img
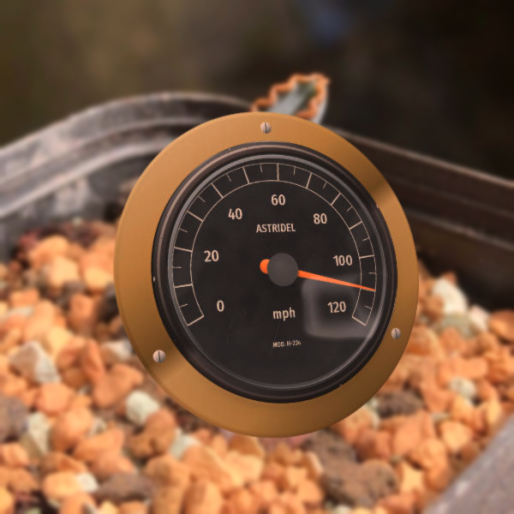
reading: value=110 unit=mph
